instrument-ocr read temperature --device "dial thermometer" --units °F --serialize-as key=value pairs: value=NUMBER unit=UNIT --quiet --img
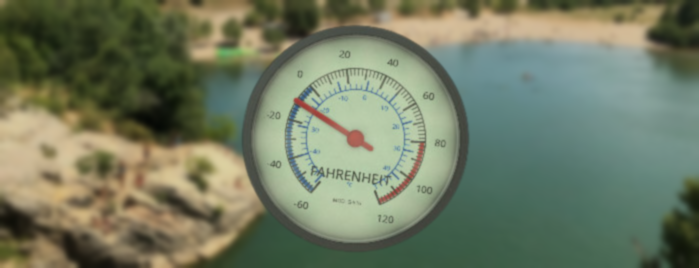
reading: value=-10 unit=°F
